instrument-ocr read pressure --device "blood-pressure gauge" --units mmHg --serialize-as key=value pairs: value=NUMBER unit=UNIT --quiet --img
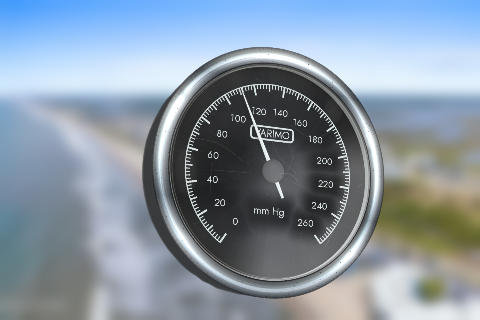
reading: value=110 unit=mmHg
